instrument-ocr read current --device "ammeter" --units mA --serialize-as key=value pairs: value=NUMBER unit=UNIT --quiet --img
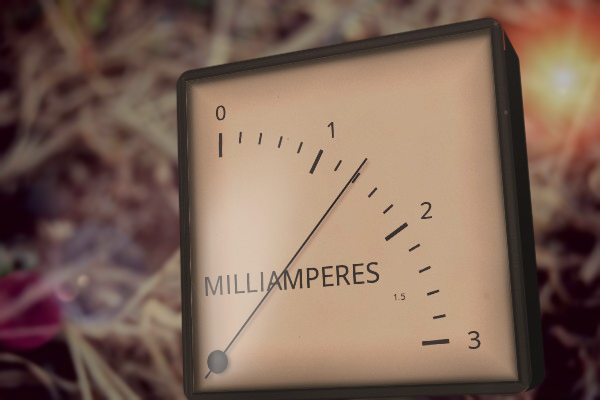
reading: value=1.4 unit=mA
